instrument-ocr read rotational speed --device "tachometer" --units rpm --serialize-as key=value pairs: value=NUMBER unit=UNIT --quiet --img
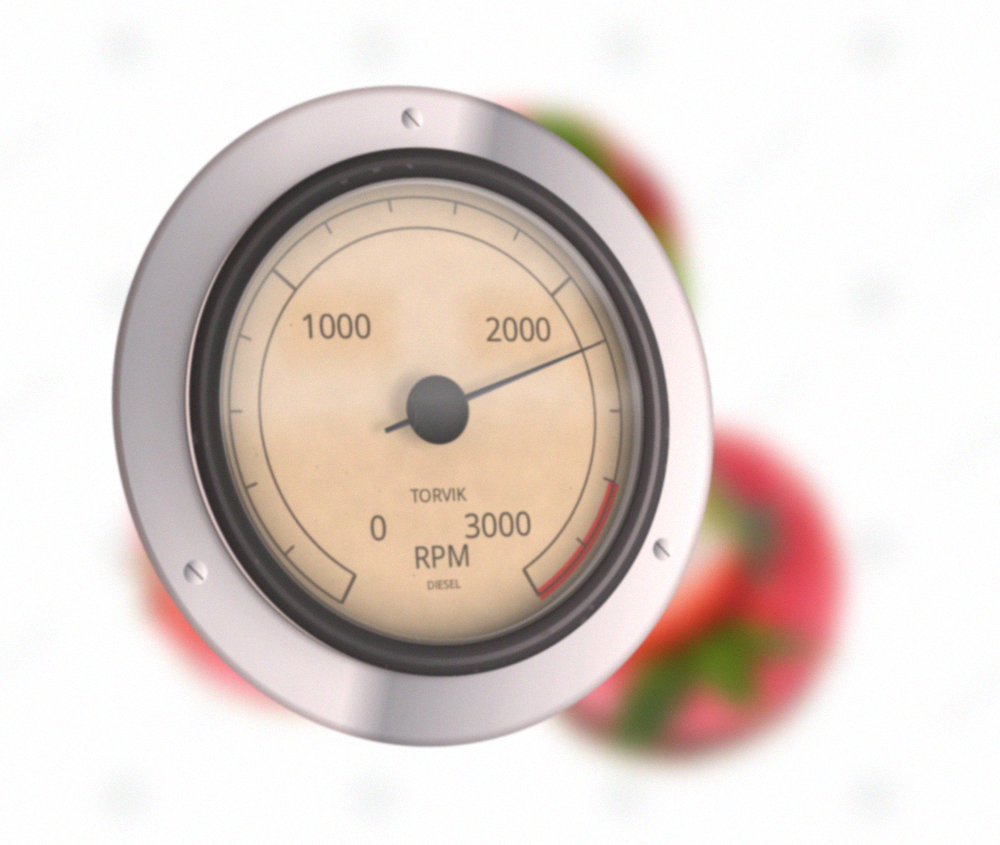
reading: value=2200 unit=rpm
